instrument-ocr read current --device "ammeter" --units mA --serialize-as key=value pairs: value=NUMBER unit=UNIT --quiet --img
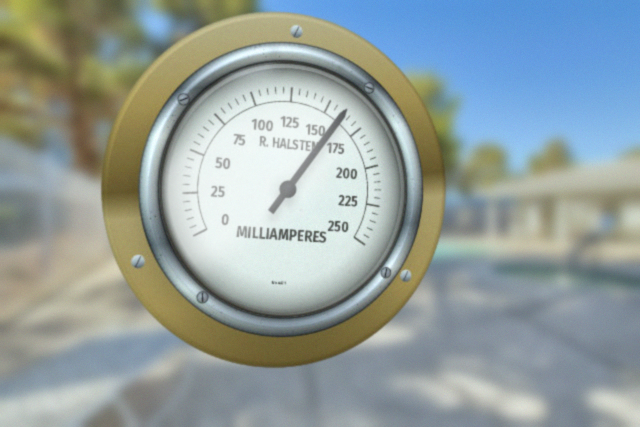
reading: value=160 unit=mA
